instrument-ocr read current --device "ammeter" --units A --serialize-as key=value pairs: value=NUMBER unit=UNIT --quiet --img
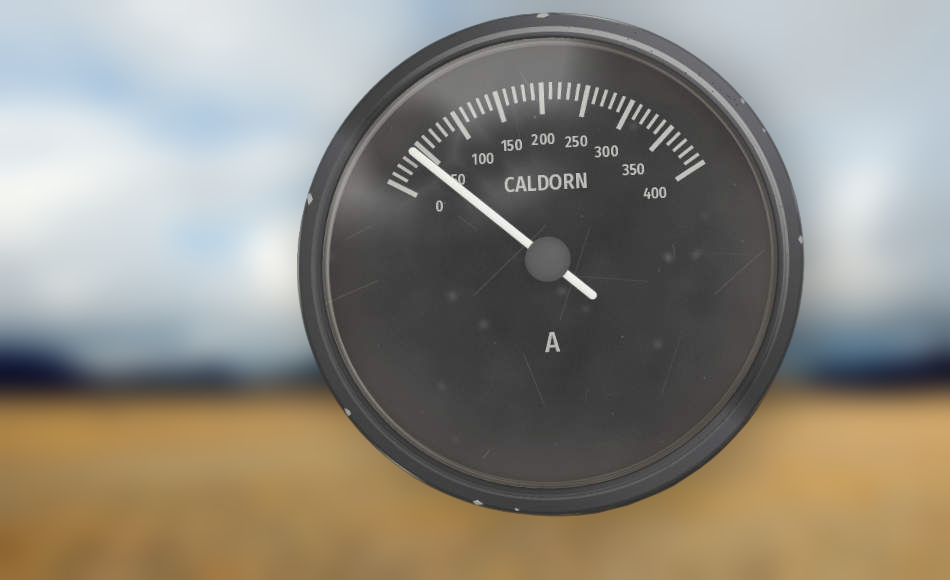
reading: value=40 unit=A
